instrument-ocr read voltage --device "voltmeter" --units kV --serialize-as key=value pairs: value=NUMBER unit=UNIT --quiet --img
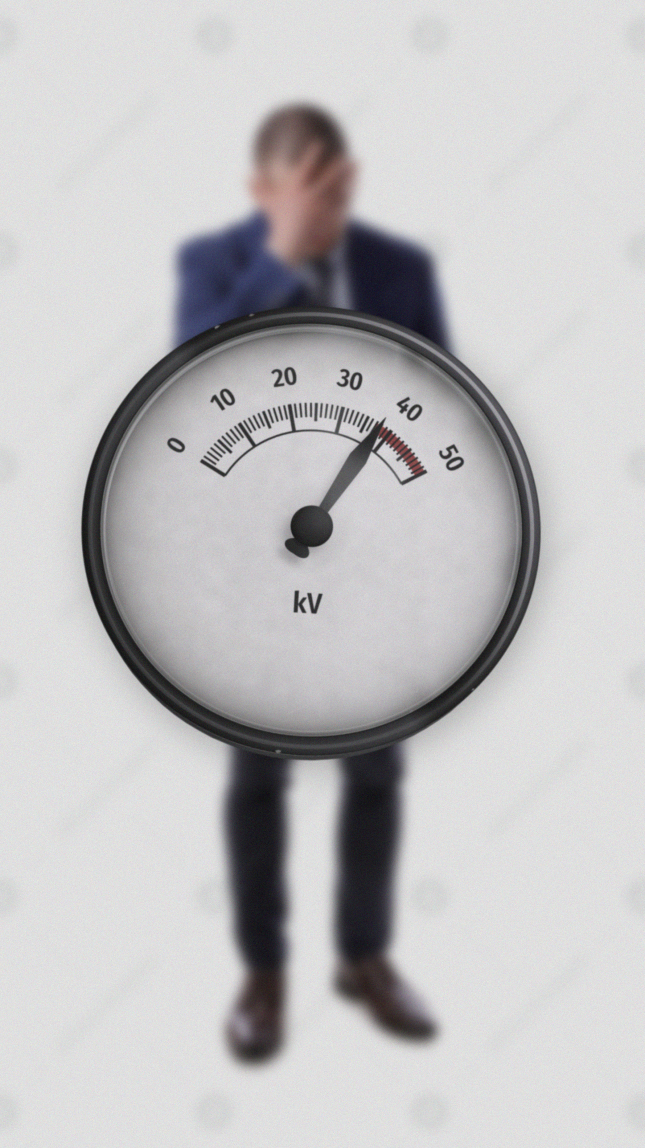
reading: value=38 unit=kV
